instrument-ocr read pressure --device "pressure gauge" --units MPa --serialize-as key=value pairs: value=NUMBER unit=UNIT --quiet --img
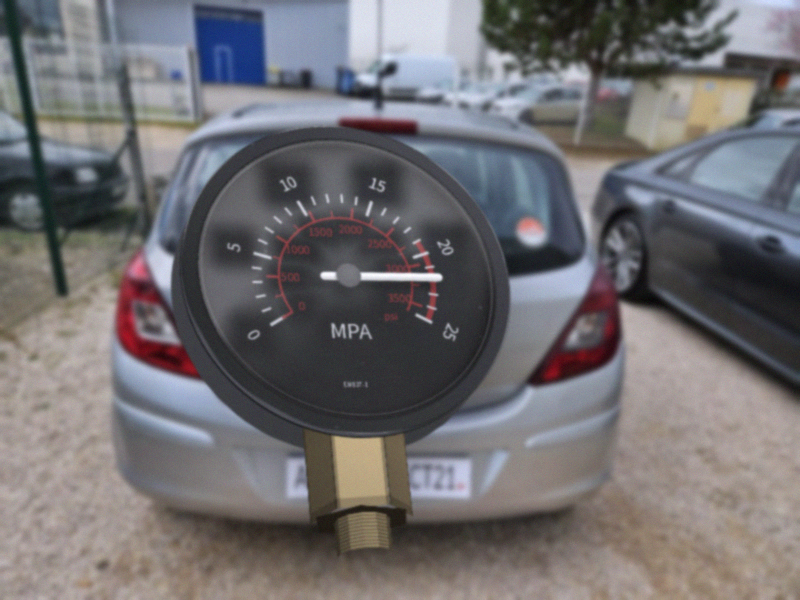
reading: value=22 unit=MPa
